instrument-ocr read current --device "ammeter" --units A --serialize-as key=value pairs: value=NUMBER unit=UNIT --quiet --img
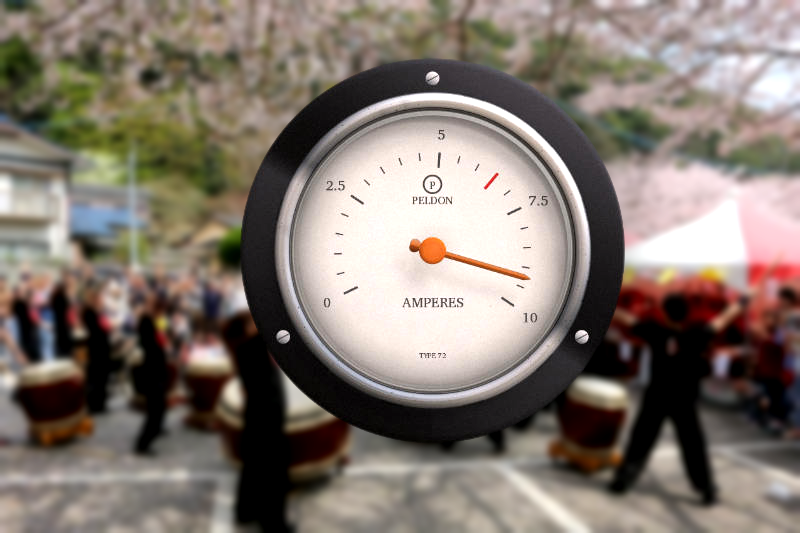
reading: value=9.25 unit=A
